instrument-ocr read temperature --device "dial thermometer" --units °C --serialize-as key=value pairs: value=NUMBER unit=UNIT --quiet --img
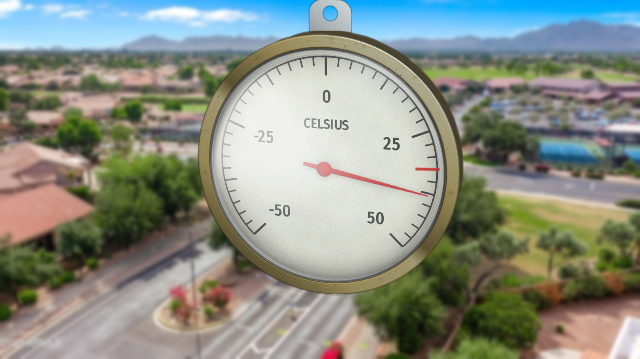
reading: value=37.5 unit=°C
